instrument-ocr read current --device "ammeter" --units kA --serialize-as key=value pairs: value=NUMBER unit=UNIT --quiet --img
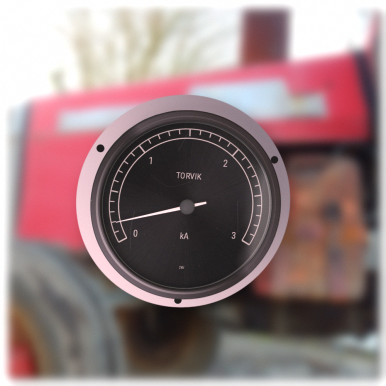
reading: value=0.2 unit=kA
